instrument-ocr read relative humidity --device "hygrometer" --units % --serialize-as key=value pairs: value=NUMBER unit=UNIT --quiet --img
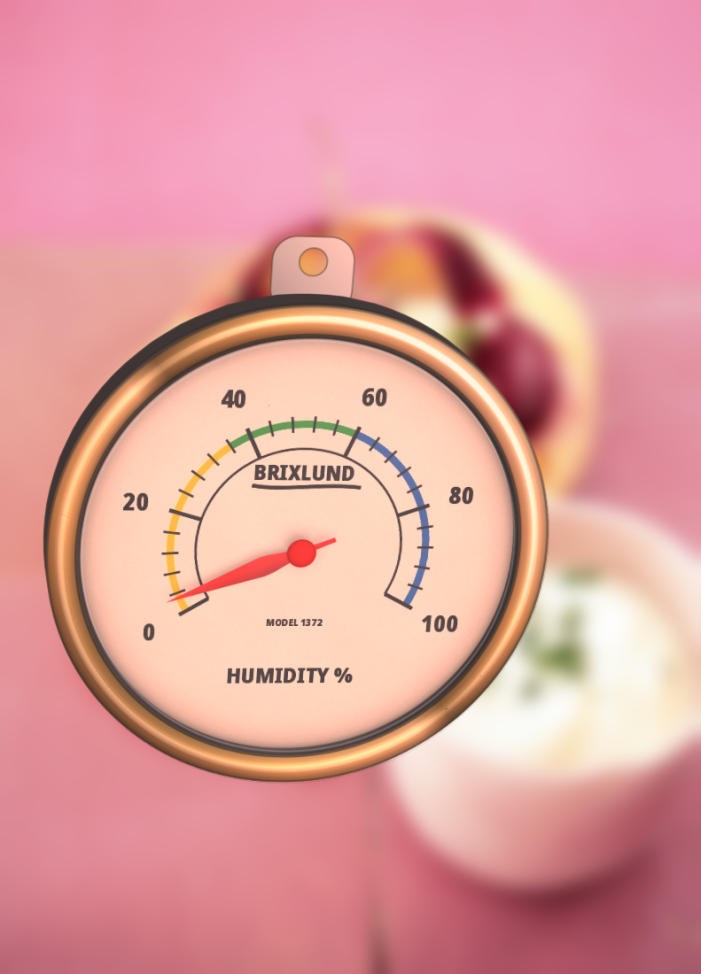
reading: value=4 unit=%
